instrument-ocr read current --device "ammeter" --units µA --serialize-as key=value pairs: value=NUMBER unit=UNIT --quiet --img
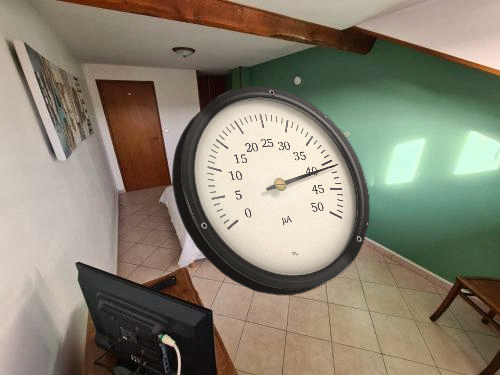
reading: value=41 unit=µA
